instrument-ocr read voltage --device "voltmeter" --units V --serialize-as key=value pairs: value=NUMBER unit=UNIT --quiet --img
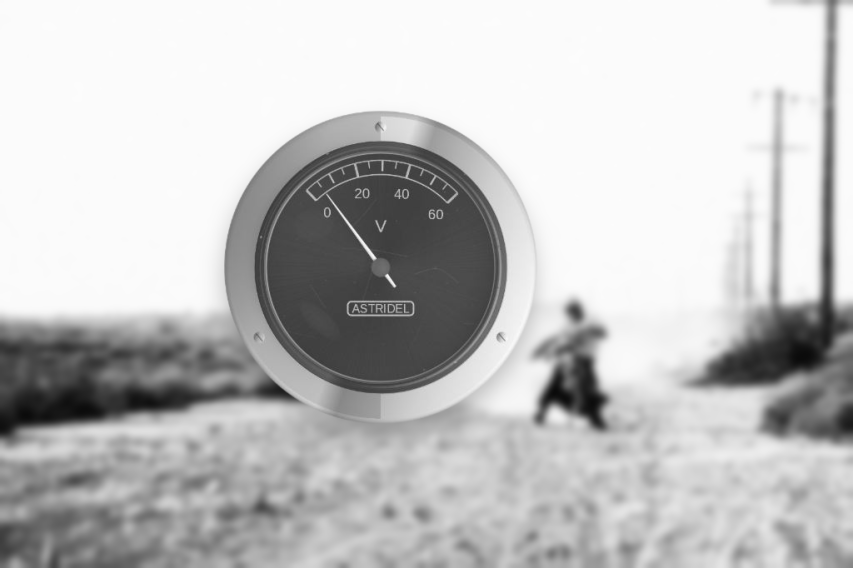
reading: value=5 unit=V
